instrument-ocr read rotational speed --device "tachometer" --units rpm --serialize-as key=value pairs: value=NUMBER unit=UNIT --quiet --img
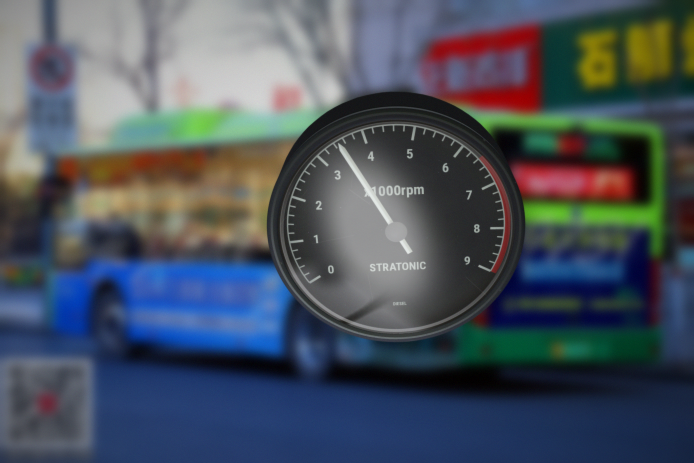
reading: value=3500 unit=rpm
